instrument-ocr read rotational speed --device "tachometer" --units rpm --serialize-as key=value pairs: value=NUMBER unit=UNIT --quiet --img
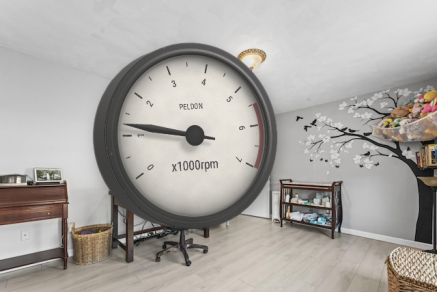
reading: value=1250 unit=rpm
